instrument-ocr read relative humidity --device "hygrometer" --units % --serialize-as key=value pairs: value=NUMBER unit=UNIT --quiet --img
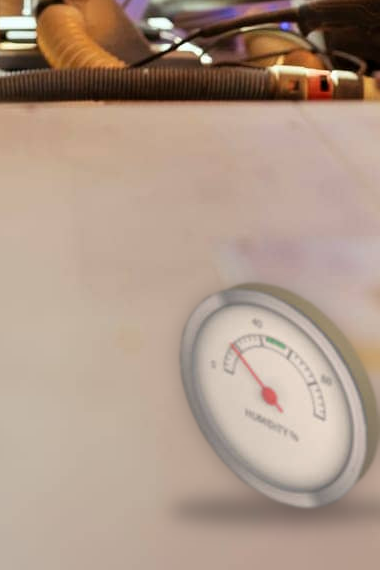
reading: value=20 unit=%
